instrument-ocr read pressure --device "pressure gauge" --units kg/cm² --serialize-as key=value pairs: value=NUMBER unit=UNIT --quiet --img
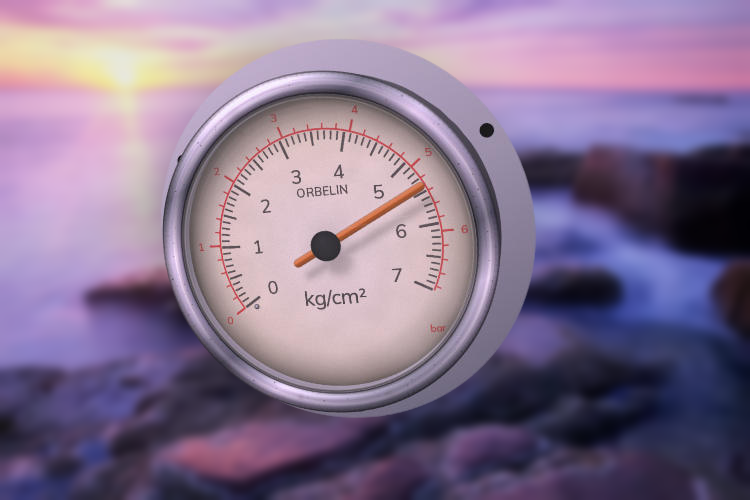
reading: value=5.4 unit=kg/cm²
